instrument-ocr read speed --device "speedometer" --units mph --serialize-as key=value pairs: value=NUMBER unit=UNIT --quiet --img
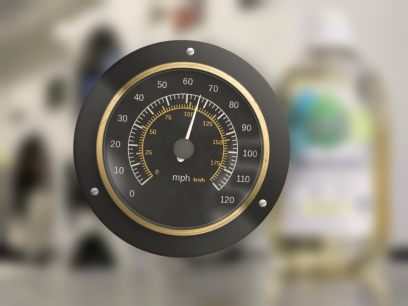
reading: value=66 unit=mph
